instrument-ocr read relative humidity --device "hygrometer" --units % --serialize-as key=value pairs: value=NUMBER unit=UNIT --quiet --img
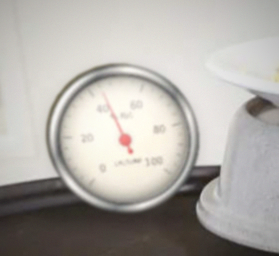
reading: value=44 unit=%
